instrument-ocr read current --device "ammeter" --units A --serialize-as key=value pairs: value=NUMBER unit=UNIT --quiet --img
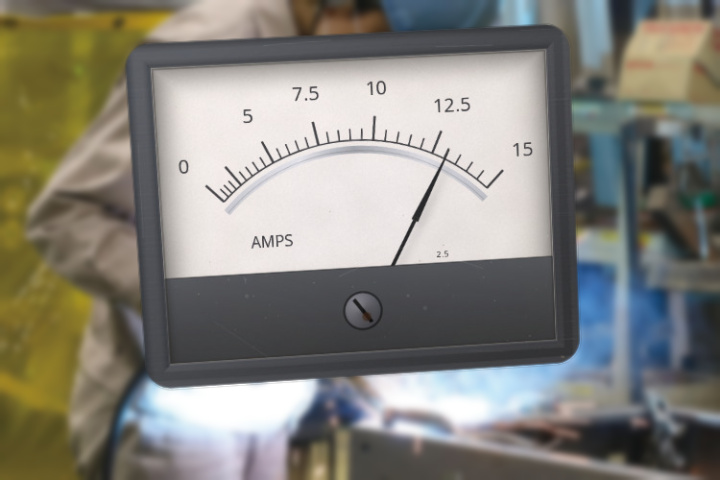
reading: value=13 unit=A
